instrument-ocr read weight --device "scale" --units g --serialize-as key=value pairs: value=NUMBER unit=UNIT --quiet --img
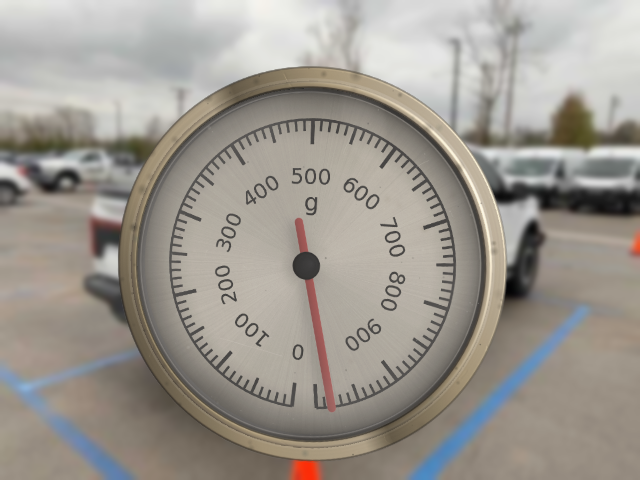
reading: value=980 unit=g
